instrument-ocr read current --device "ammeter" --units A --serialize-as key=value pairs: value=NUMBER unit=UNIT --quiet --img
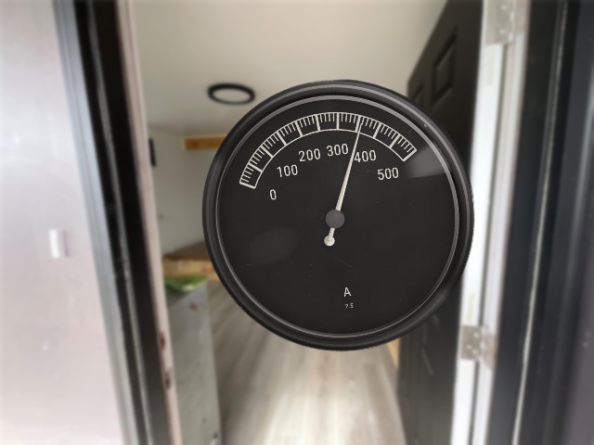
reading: value=360 unit=A
